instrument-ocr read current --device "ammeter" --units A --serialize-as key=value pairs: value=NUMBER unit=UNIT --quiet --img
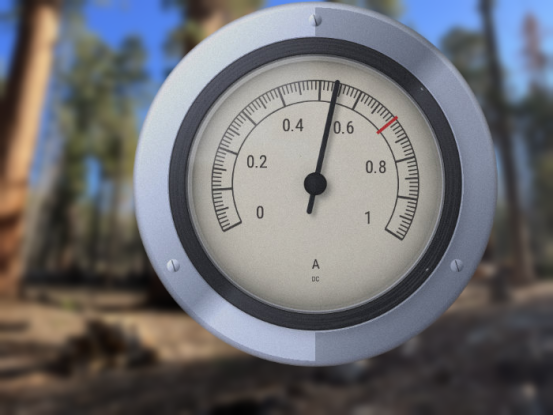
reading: value=0.54 unit=A
